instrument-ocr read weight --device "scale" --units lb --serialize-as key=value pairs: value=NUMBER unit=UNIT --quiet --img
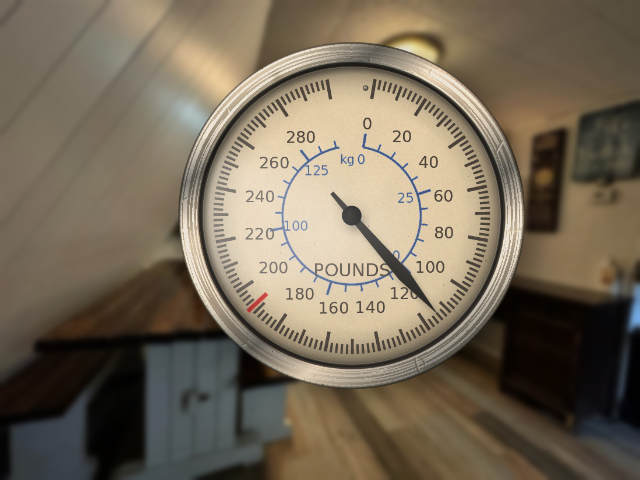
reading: value=114 unit=lb
